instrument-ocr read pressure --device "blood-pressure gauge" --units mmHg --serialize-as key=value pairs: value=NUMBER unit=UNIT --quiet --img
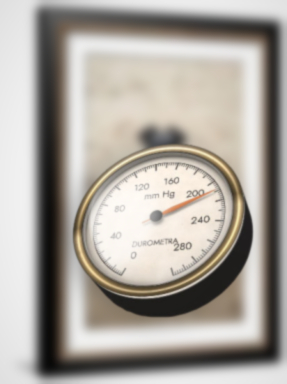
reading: value=210 unit=mmHg
